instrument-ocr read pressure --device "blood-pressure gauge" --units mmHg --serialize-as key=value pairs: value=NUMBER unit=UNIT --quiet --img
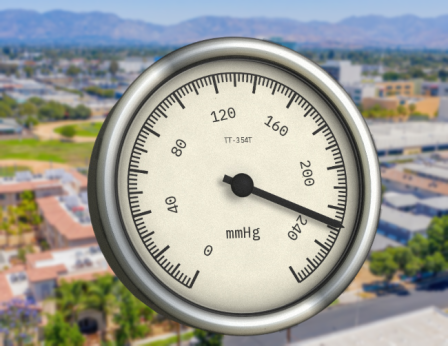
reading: value=228 unit=mmHg
